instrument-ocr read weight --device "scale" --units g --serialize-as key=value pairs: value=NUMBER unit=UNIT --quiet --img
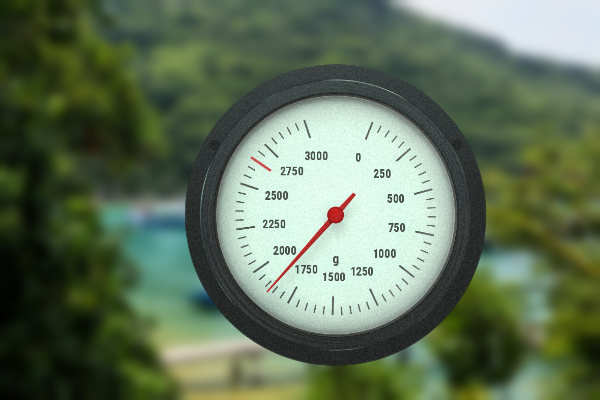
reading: value=1875 unit=g
